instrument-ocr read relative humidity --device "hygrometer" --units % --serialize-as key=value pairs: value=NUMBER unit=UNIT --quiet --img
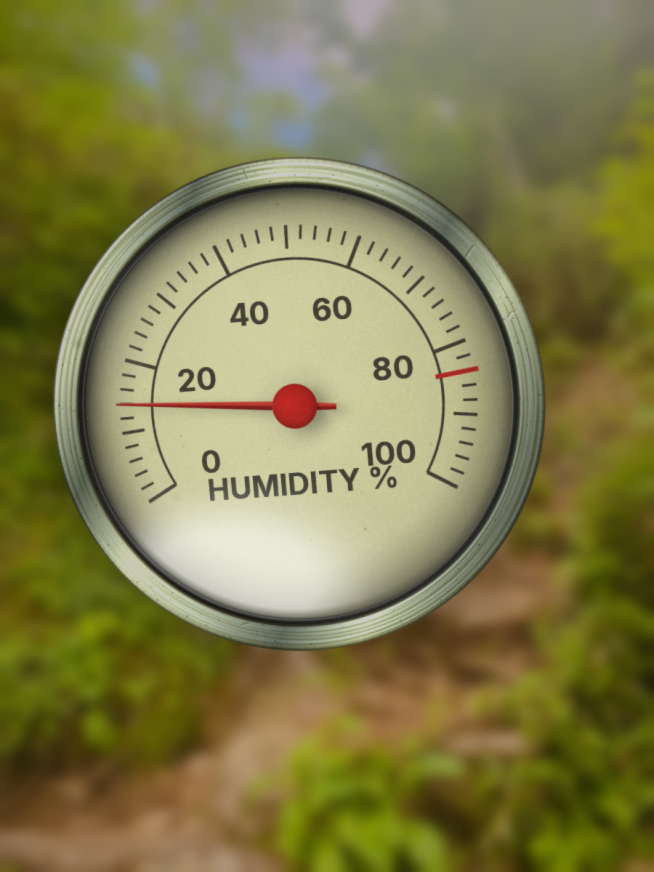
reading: value=14 unit=%
